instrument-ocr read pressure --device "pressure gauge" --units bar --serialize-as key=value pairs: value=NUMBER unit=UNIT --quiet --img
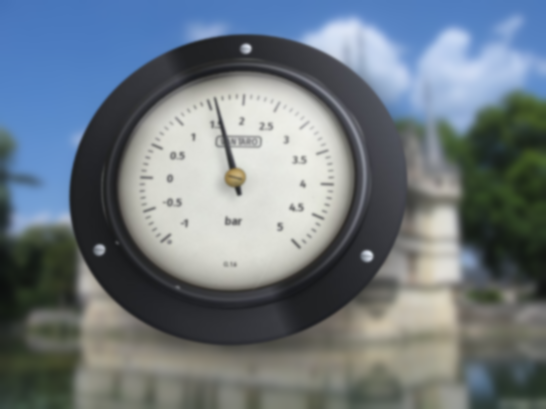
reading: value=1.6 unit=bar
